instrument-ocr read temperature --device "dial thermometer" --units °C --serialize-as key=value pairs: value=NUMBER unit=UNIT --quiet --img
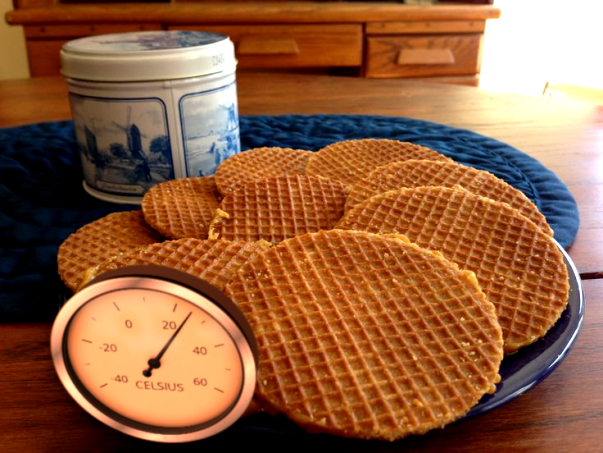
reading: value=25 unit=°C
